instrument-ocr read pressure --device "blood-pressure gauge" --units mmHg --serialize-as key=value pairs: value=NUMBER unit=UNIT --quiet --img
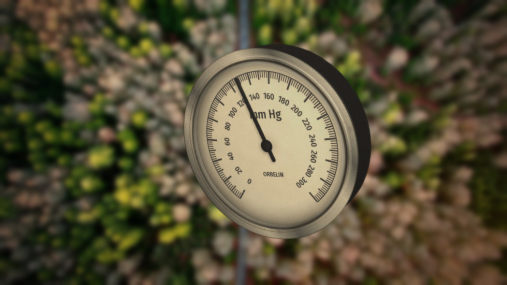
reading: value=130 unit=mmHg
